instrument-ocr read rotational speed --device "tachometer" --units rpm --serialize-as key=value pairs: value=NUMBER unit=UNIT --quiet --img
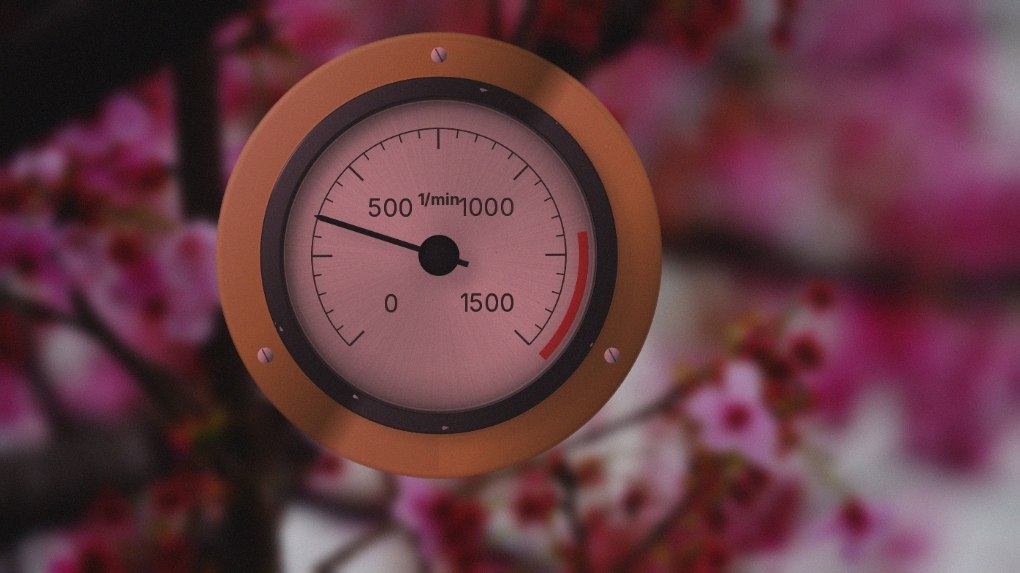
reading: value=350 unit=rpm
